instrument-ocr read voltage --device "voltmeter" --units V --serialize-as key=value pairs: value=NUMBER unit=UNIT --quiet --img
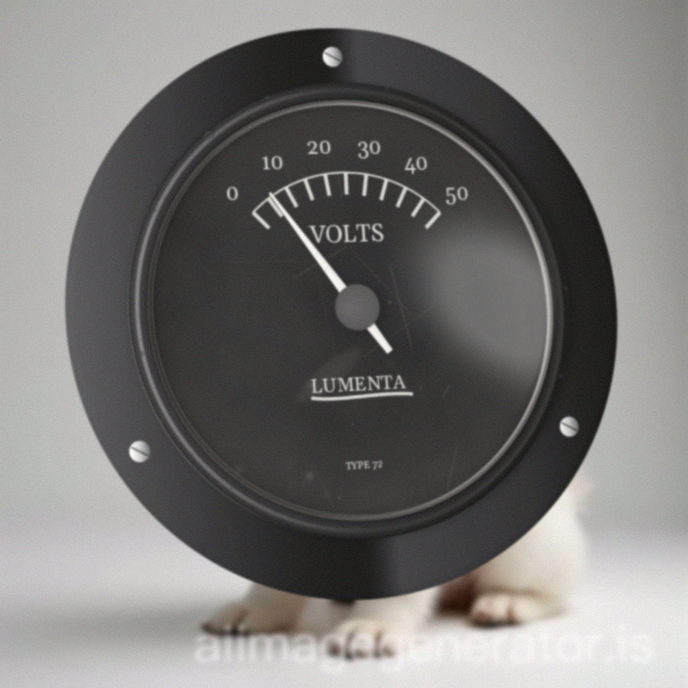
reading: value=5 unit=V
